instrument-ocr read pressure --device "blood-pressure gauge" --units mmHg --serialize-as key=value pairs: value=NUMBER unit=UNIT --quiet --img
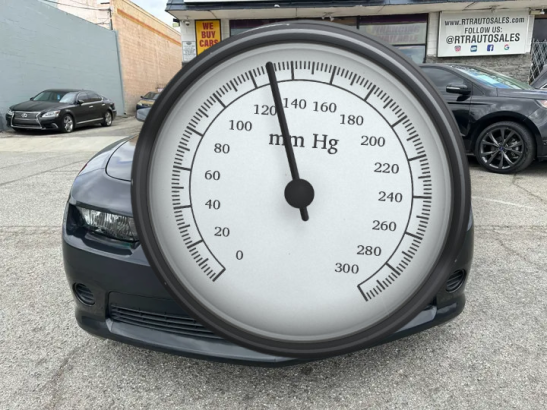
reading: value=130 unit=mmHg
